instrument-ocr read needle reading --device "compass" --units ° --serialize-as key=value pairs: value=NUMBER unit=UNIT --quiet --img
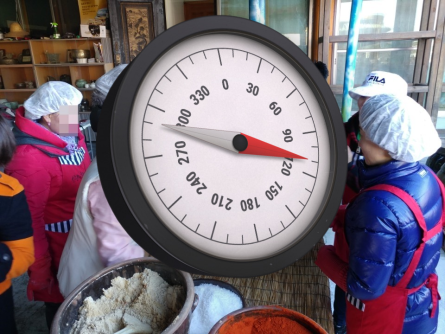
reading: value=110 unit=°
